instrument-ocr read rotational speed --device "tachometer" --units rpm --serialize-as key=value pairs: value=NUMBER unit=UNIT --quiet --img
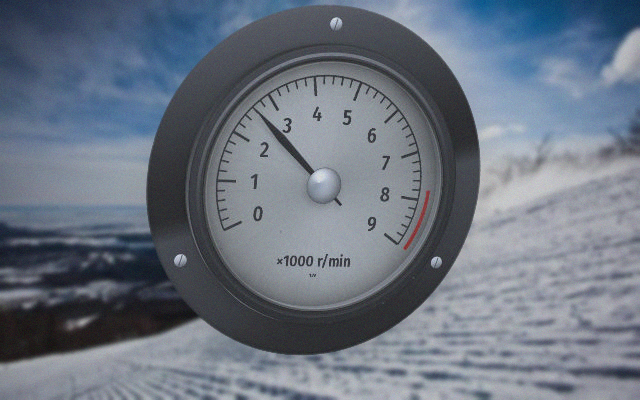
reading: value=2600 unit=rpm
